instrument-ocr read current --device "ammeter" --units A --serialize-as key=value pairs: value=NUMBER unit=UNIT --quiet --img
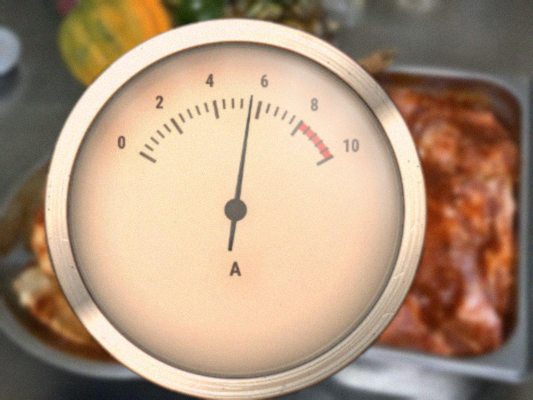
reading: value=5.6 unit=A
